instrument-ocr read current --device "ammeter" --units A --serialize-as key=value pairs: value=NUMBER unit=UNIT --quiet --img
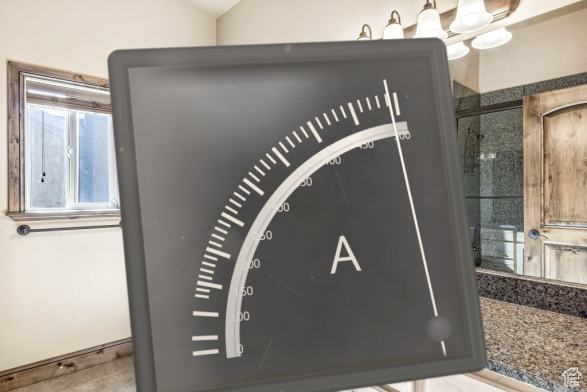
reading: value=490 unit=A
